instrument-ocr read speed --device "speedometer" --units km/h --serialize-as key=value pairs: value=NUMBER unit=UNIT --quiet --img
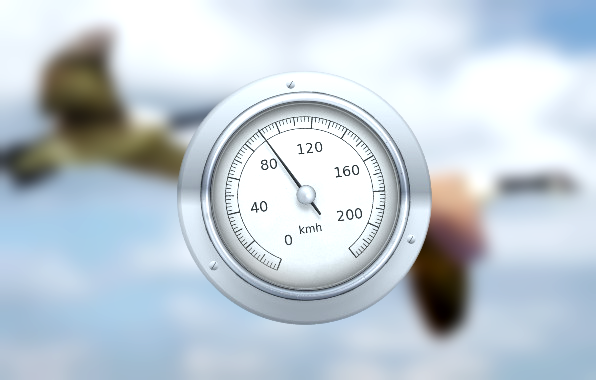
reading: value=90 unit=km/h
